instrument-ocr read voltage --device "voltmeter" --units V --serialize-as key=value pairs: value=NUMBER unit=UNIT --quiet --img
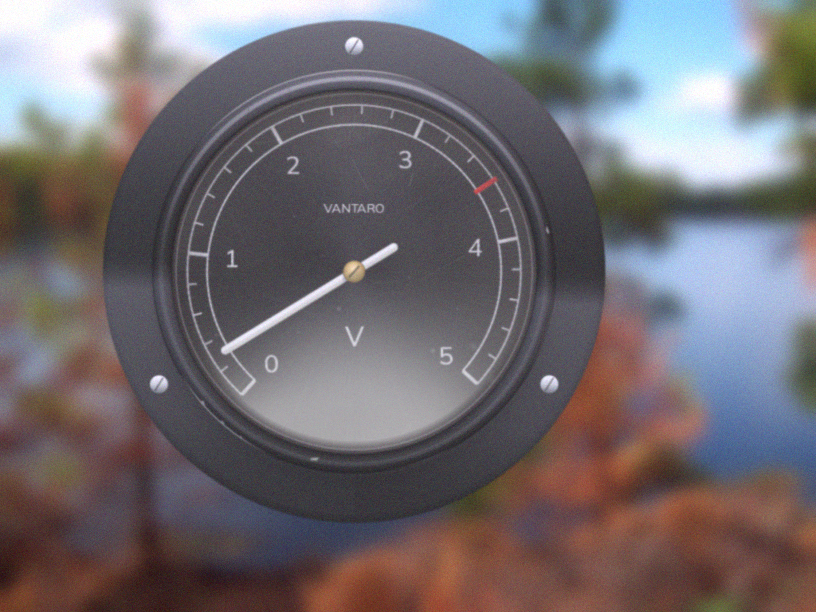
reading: value=0.3 unit=V
